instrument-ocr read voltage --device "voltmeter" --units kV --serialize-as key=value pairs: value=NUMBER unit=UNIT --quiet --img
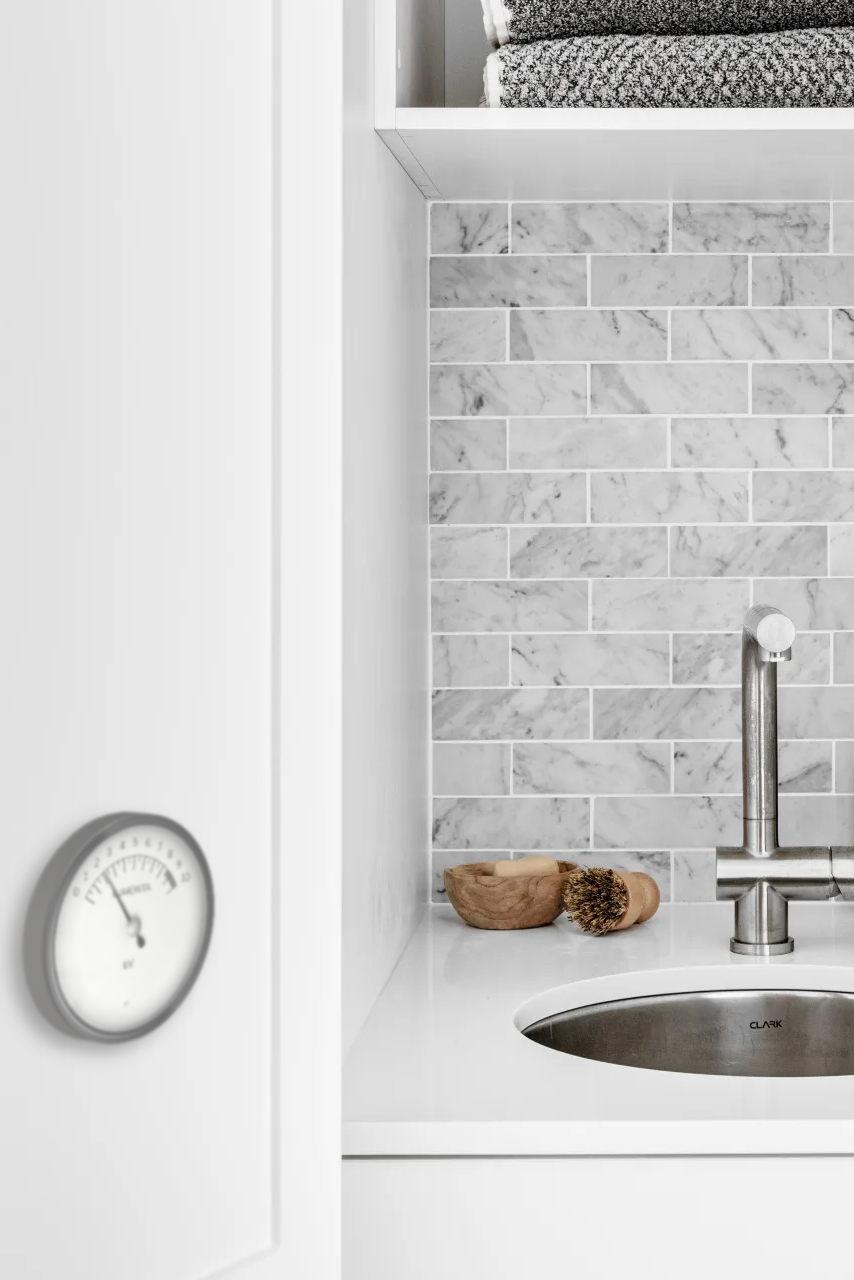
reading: value=2 unit=kV
